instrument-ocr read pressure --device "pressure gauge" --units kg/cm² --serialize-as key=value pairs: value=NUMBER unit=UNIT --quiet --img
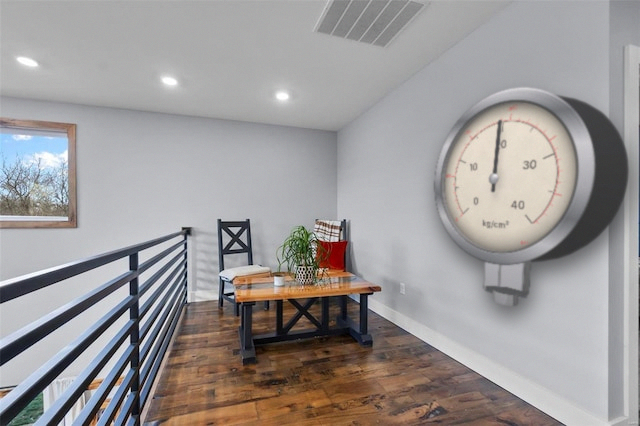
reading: value=20 unit=kg/cm²
